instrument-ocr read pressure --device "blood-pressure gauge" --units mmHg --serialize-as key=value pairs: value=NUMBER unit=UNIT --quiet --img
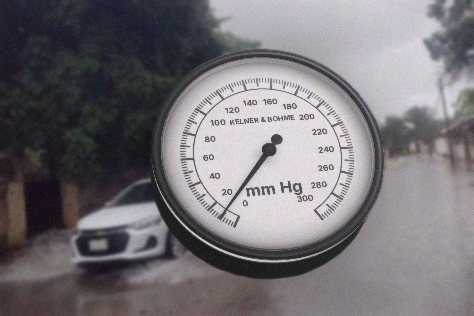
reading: value=10 unit=mmHg
